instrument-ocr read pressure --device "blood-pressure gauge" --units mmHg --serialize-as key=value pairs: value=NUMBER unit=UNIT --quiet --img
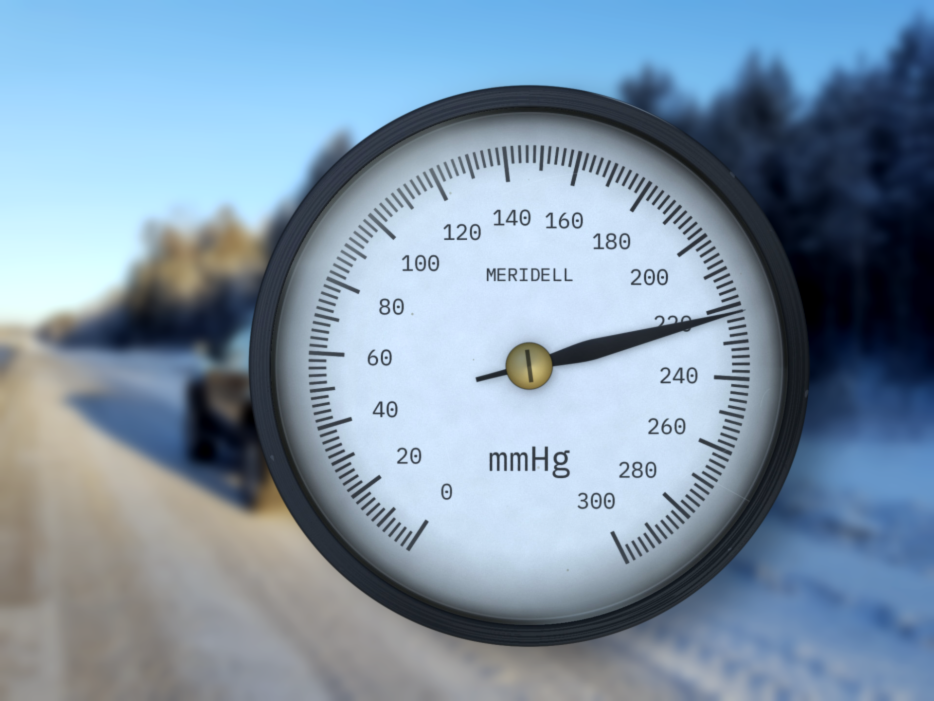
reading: value=222 unit=mmHg
